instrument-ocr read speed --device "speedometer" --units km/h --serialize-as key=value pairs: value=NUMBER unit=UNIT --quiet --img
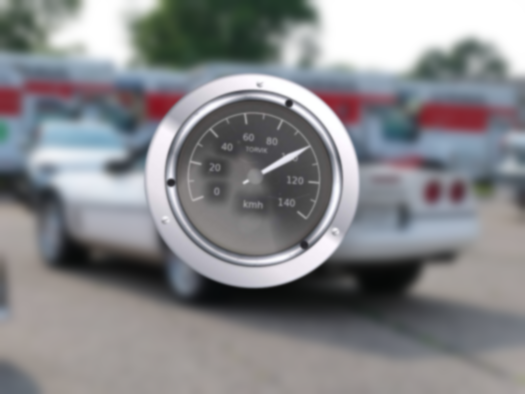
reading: value=100 unit=km/h
